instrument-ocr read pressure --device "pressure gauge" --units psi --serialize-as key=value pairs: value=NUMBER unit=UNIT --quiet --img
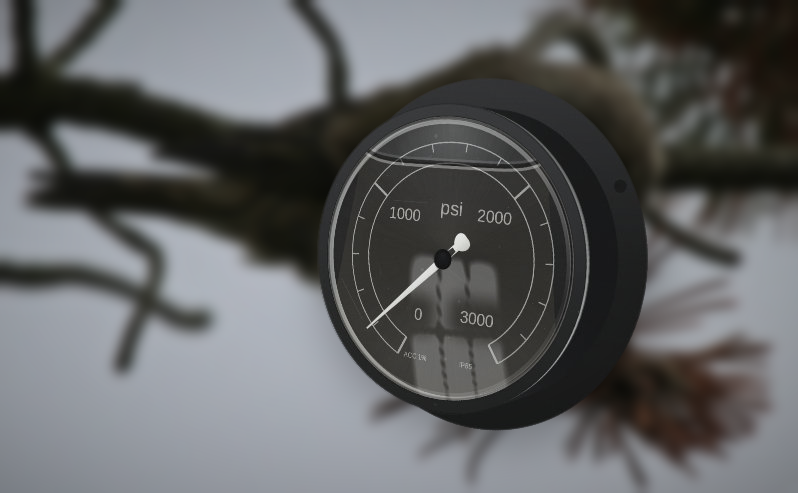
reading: value=200 unit=psi
